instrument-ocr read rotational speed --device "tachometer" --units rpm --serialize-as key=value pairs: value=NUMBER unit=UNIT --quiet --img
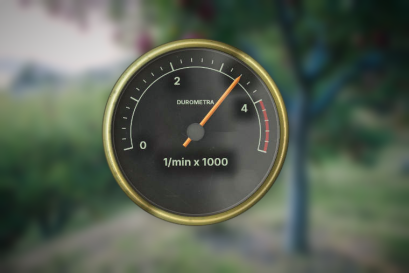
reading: value=3400 unit=rpm
